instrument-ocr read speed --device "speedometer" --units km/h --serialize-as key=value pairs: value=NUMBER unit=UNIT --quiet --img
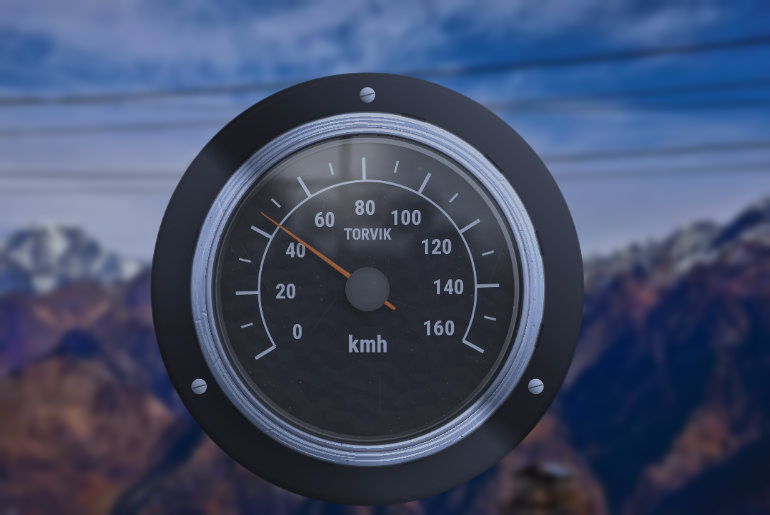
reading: value=45 unit=km/h
